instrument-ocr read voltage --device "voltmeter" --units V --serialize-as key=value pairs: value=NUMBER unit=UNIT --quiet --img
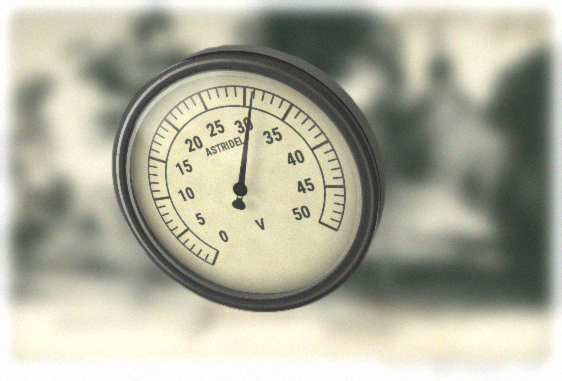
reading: value=31 unit=V
